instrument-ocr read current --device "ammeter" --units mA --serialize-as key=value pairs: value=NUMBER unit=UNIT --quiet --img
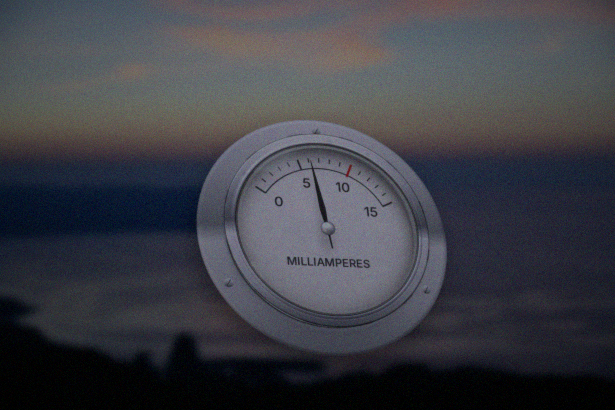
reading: value=6 unit=mA
